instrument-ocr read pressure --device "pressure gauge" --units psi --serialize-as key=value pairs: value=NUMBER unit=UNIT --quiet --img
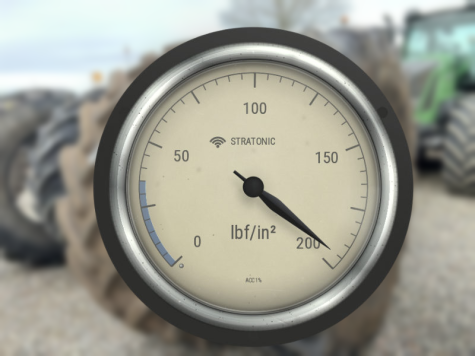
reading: value=195 unit=psi
